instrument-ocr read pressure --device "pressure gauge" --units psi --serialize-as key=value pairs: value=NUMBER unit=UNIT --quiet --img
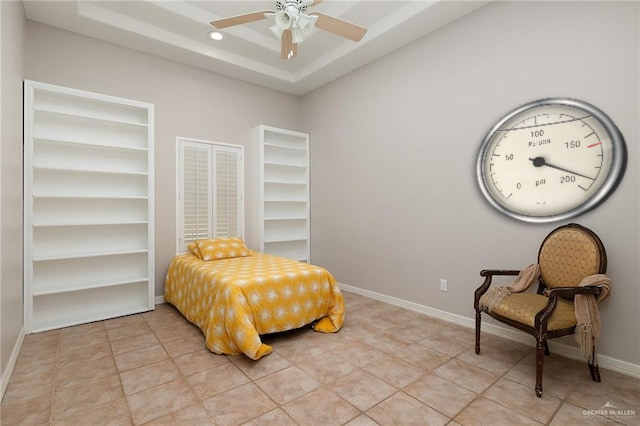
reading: value=190 unit=psi
